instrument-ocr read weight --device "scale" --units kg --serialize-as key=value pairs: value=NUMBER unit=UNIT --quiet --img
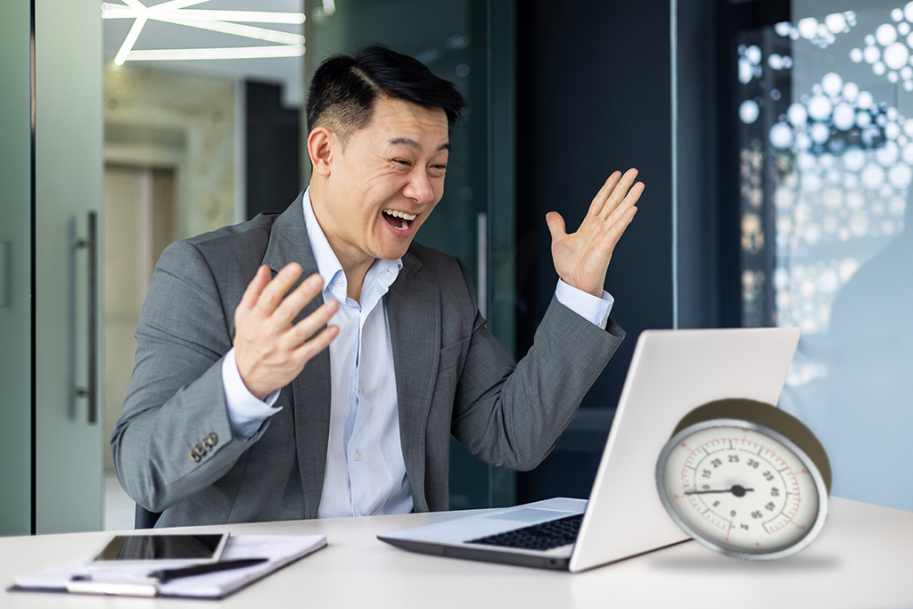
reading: value=10 unit=kg
